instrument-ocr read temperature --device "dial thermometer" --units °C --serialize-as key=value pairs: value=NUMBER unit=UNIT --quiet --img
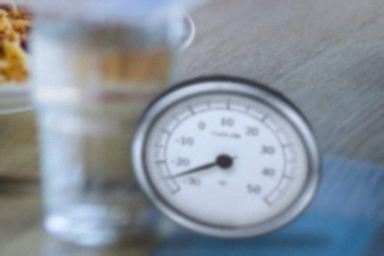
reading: value=-25 unit=°C
